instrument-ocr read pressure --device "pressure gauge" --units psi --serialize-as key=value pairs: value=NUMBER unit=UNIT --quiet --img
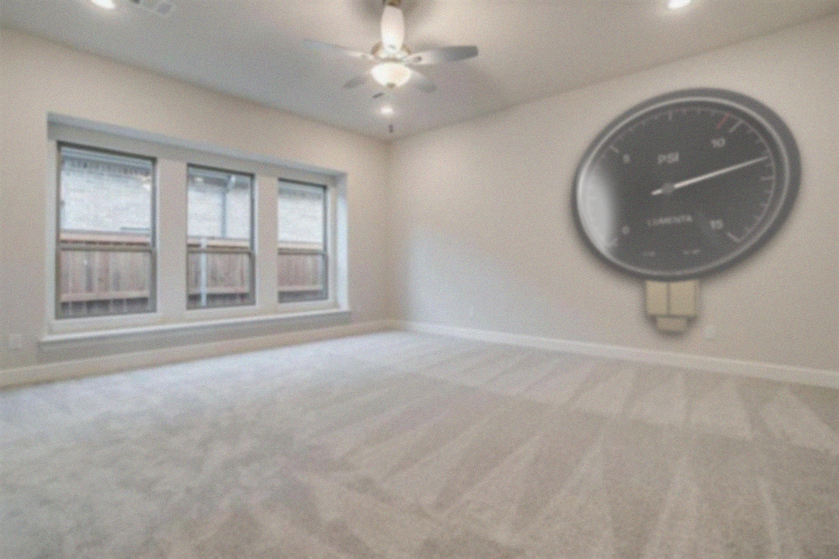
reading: value=11.75 unit=psi
